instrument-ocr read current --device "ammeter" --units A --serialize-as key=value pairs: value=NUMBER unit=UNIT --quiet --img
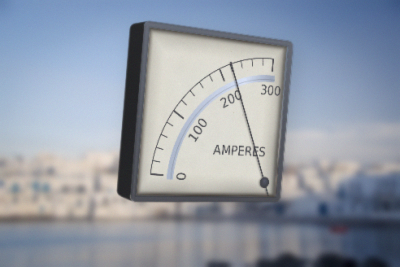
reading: value=220 unit=A
